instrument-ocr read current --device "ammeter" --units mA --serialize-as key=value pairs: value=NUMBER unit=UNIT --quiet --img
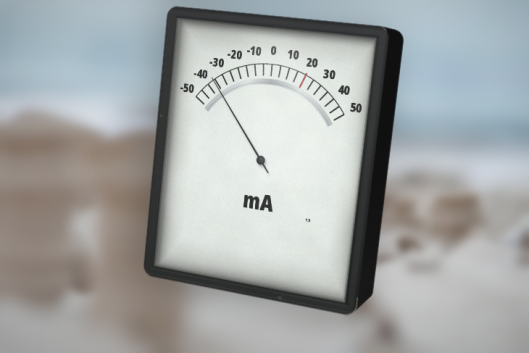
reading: value=-35 unit=mA
